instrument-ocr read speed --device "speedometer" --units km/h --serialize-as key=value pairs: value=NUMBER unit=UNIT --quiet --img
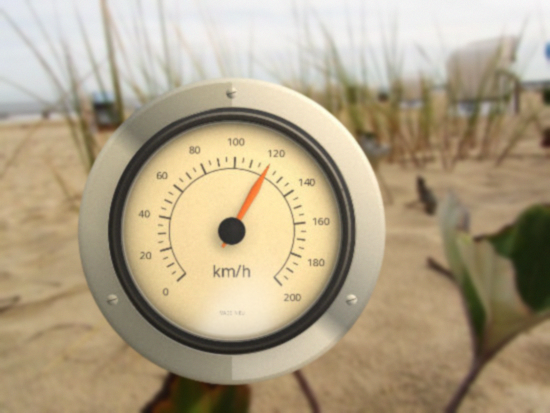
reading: value=120 unit=km/h
